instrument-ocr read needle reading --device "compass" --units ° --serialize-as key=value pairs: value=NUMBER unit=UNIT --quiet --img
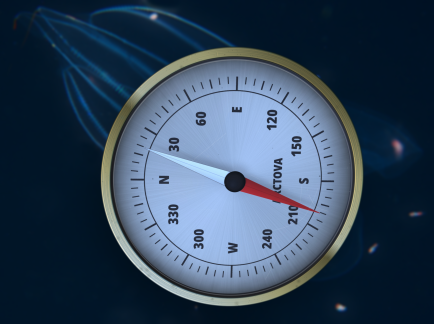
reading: value=200 unit=°
